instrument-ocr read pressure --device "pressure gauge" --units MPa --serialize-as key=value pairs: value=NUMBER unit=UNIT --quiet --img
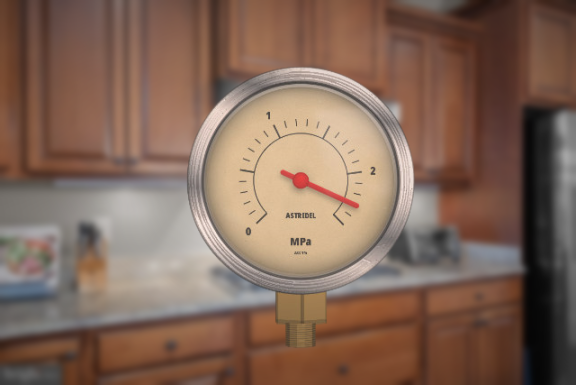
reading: value=2.3 unit=MPa
